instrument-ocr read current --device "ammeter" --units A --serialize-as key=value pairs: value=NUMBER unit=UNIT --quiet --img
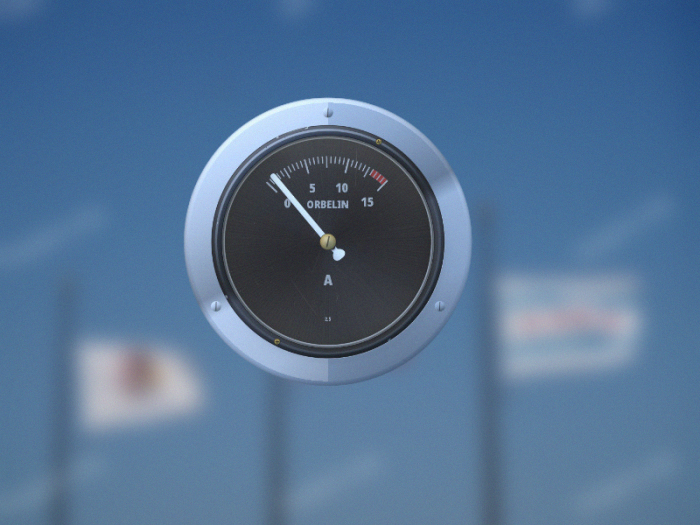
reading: value=1 unit=A
